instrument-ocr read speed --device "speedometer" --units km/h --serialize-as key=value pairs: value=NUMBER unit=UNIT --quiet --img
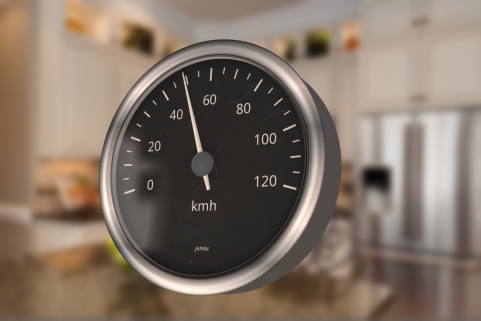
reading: value=50 unit=km/h
